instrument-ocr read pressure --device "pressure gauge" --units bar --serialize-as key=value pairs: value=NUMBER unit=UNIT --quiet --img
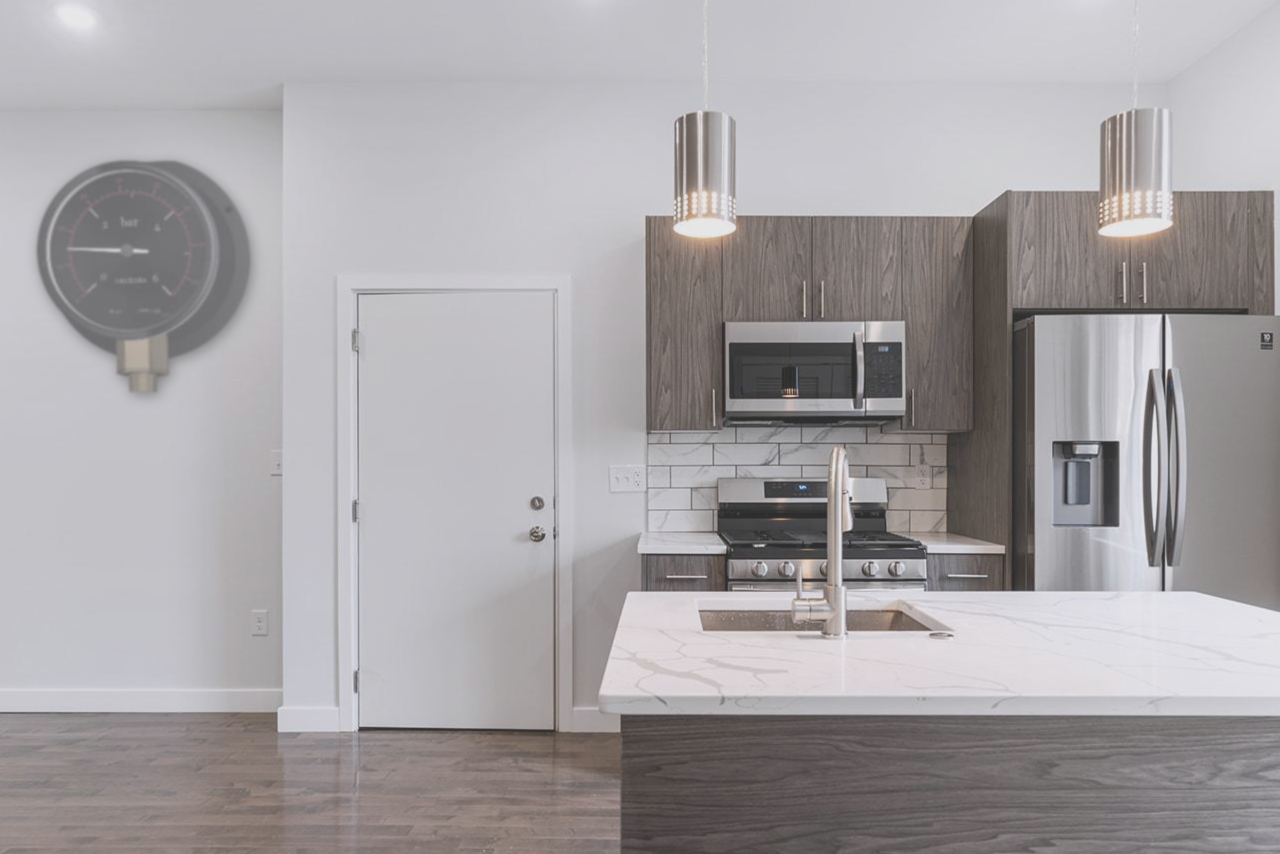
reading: value=1 unit=bar
